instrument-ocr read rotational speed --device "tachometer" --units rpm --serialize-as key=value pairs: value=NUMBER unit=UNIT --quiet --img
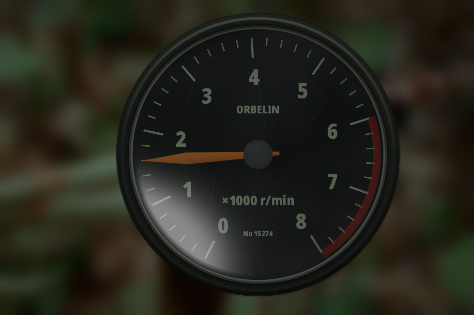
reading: value=1600 unit=rpm
